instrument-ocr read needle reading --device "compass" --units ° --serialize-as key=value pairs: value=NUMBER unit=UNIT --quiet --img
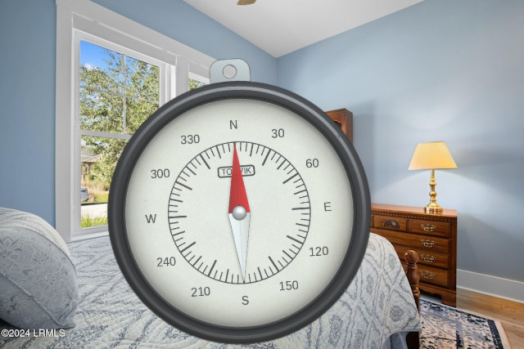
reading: value=0 unit=°
